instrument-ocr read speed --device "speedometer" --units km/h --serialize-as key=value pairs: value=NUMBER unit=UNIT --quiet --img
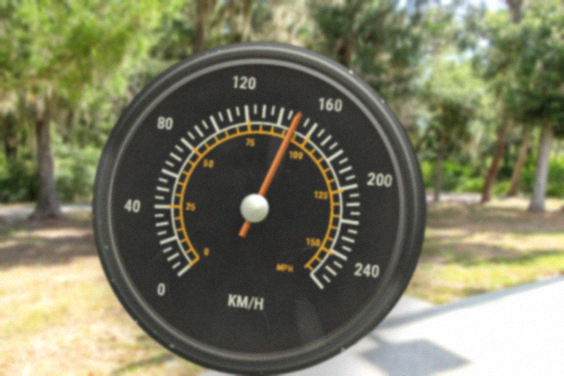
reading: value=150 unit=km/h
